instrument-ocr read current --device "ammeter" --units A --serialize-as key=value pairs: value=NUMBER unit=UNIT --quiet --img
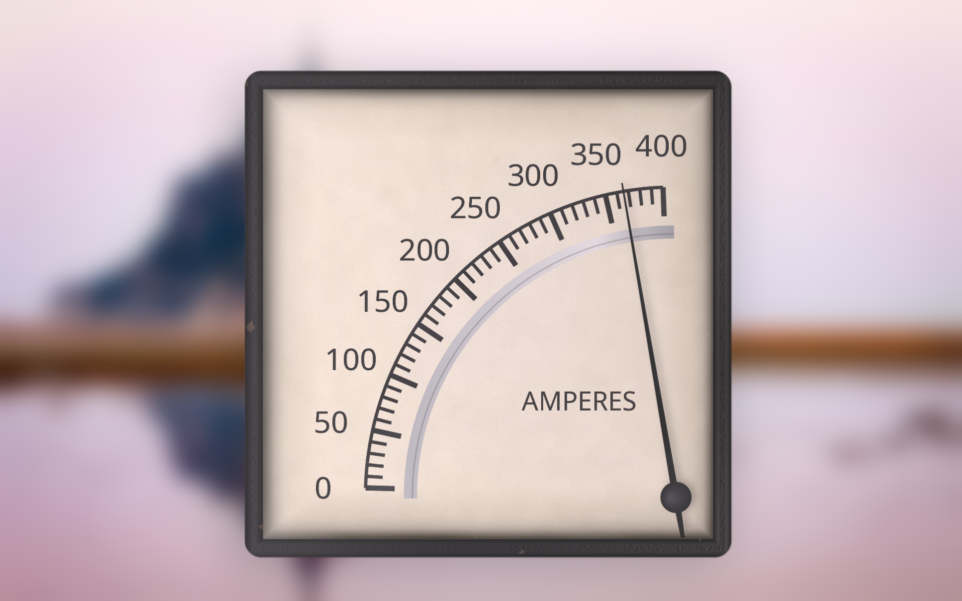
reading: value=365 unit=A
